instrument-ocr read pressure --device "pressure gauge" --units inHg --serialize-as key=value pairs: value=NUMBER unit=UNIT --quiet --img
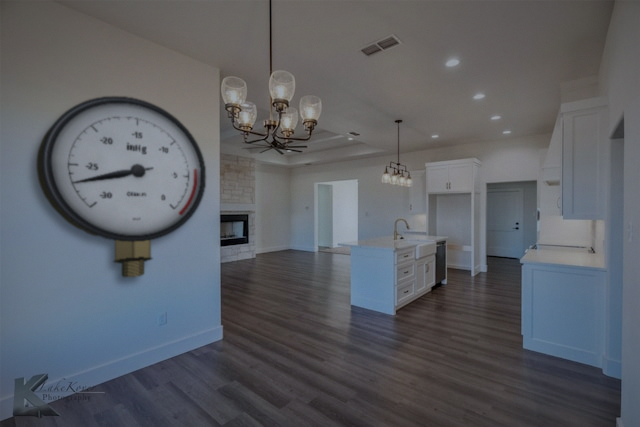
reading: value=-27 unit=inHg
